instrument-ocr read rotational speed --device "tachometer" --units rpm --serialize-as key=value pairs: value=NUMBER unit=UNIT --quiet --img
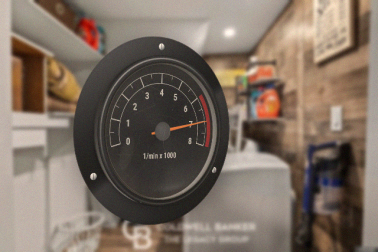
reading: value=7000 unit=rpm
